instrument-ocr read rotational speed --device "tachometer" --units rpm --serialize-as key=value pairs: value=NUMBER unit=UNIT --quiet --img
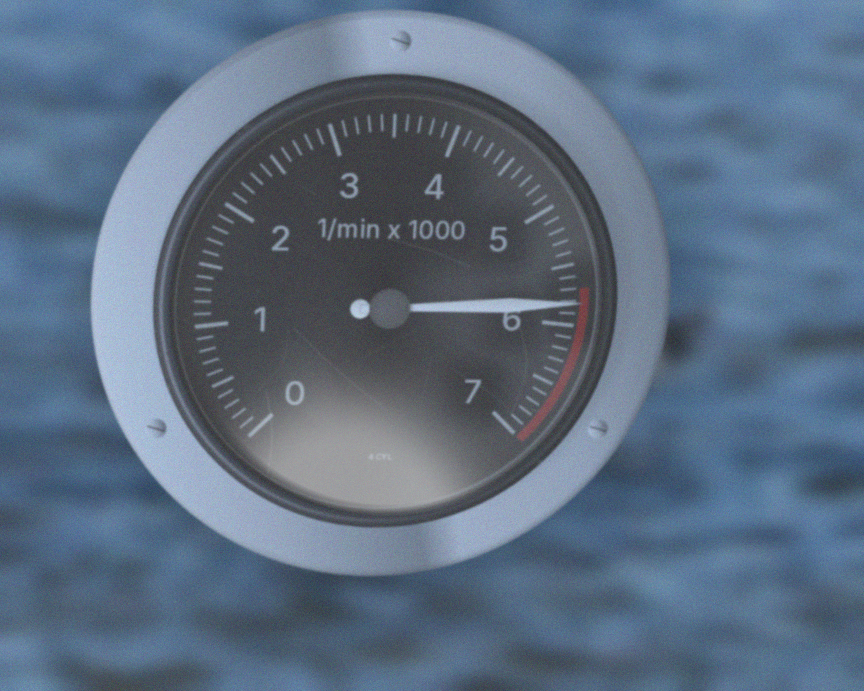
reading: value=5800 unit=rpm
